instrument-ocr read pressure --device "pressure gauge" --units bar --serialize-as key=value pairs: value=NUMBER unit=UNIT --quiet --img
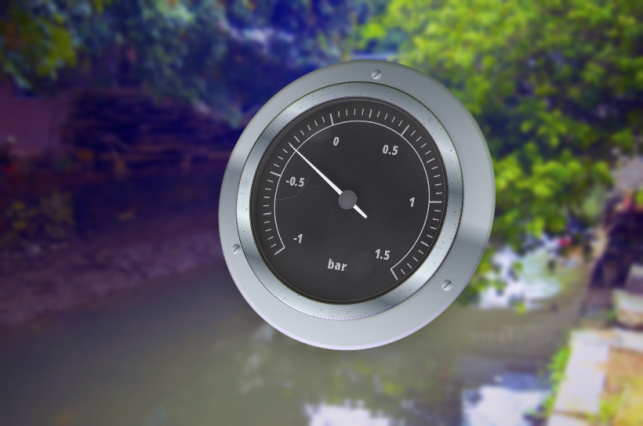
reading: value=-0.3 unit=bar
